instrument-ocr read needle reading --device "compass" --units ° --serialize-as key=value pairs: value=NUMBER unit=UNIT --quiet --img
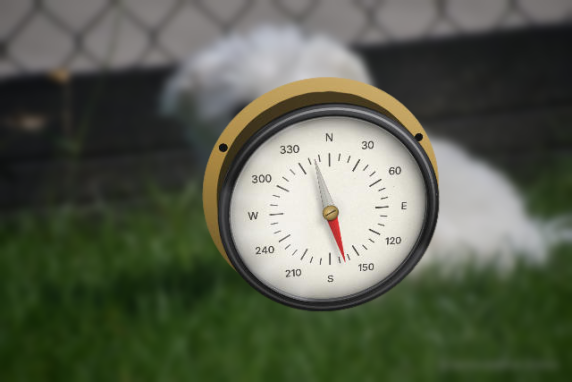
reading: value=165 unit=°
